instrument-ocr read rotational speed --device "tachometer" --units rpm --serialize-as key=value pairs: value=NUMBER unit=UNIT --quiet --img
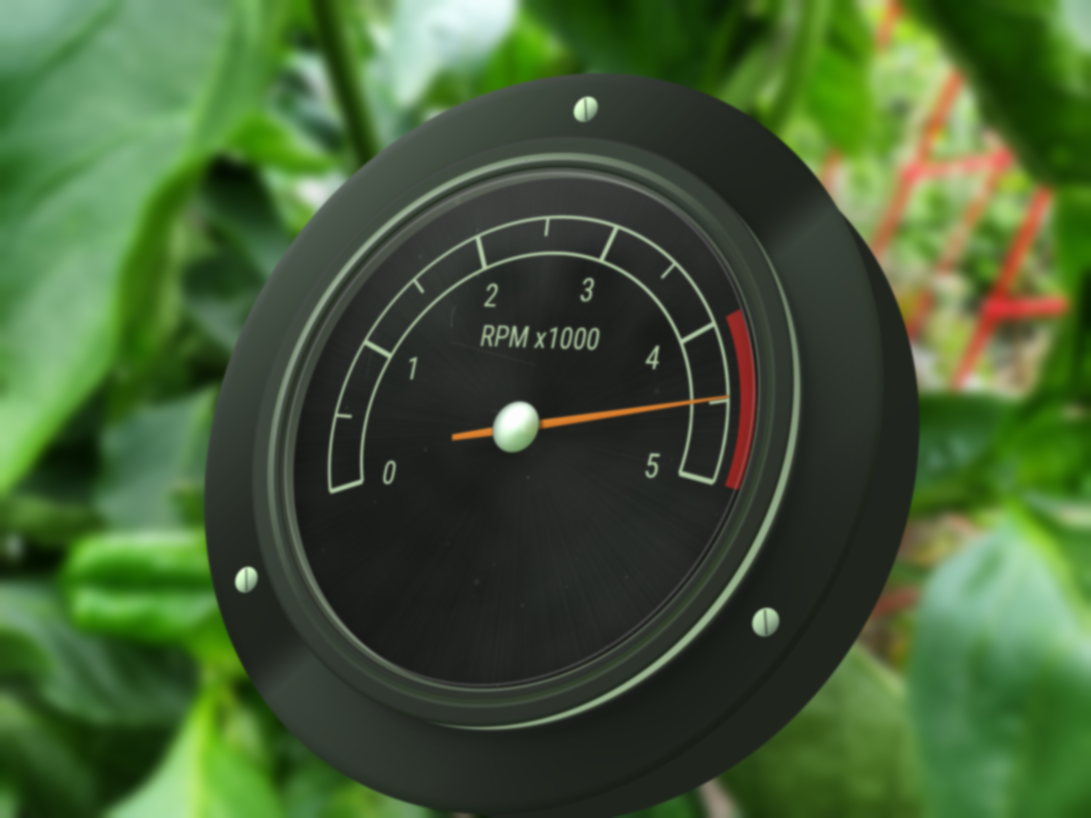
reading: value=4500 unit=rpm
